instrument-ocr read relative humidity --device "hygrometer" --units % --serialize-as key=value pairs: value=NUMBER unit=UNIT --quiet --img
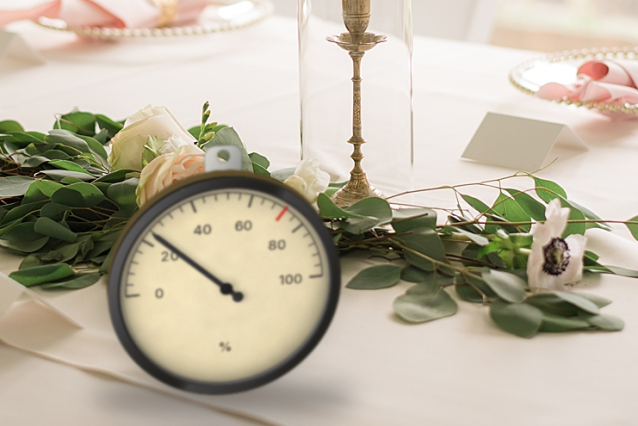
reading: value=24 unit=%
